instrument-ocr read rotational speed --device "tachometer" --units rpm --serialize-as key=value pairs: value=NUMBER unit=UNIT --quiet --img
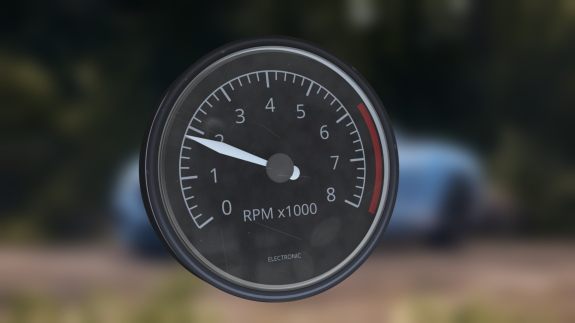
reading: value=1800 unit=rpm
